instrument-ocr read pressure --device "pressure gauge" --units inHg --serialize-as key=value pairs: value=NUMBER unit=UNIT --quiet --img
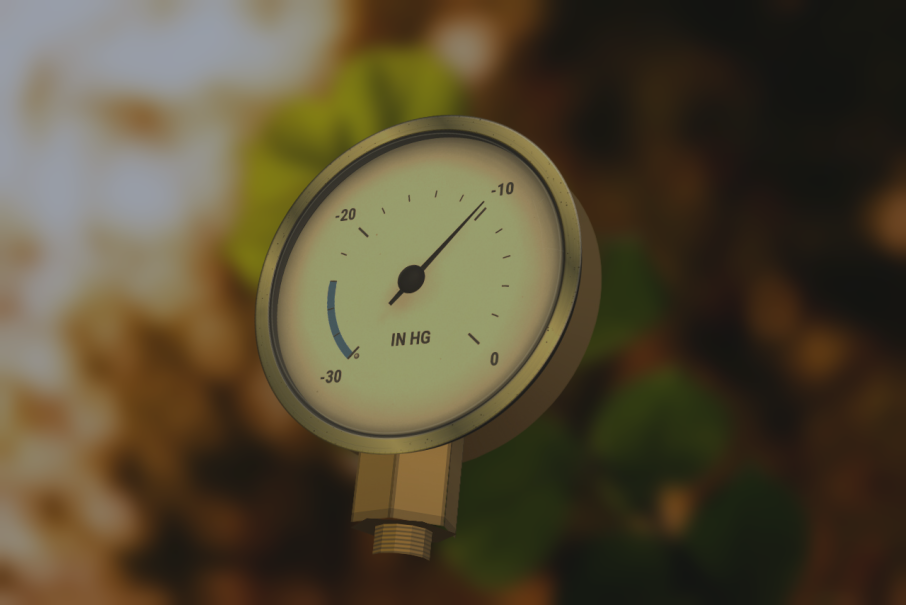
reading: value=-10 unit=inHg
